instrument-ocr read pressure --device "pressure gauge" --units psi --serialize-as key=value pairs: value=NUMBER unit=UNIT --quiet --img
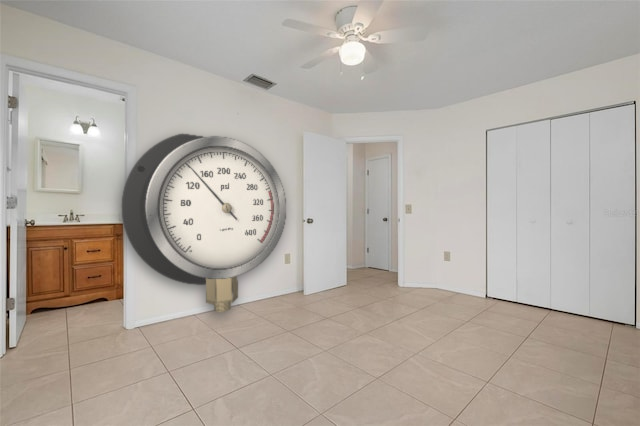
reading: value=140 unit=psi
